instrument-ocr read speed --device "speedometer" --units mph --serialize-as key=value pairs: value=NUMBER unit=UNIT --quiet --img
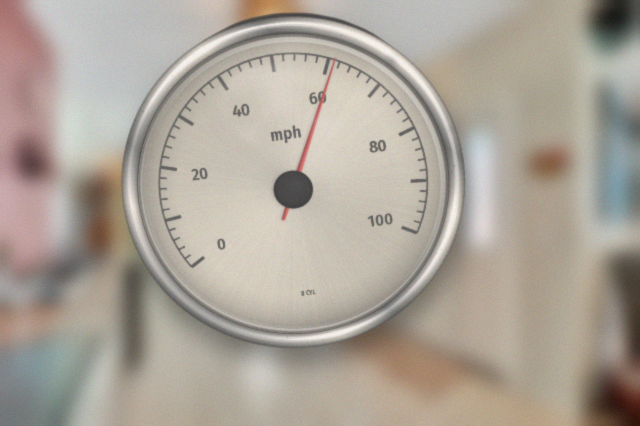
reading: value=61 unit=mph
